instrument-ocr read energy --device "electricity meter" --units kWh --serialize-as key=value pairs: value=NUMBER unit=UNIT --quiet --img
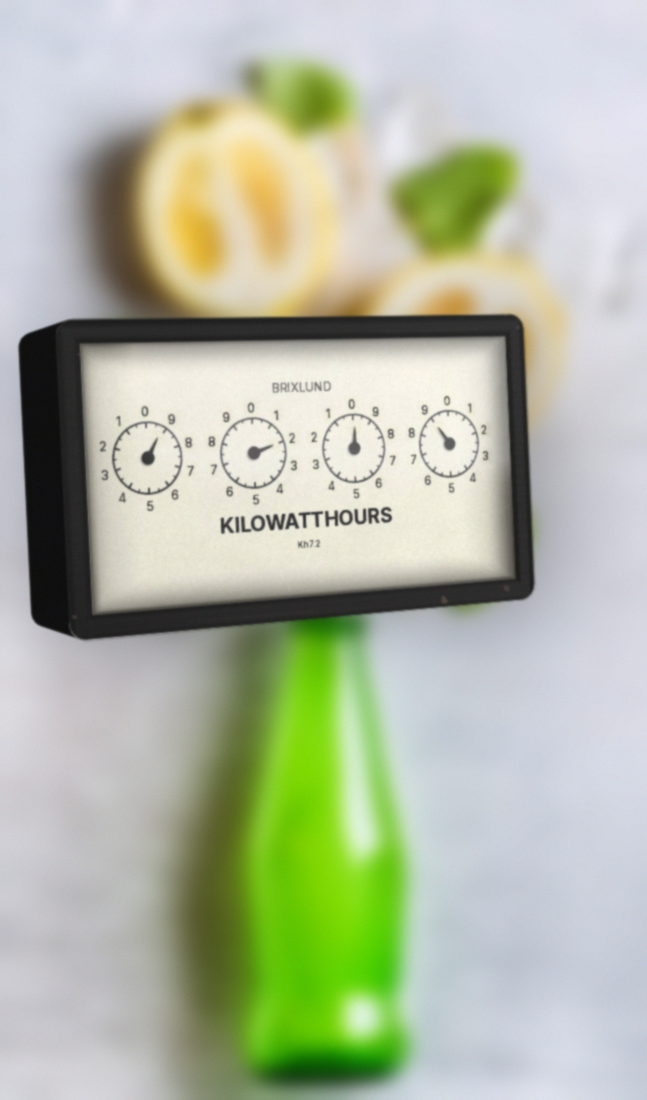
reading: value=9199 unit=kWh
